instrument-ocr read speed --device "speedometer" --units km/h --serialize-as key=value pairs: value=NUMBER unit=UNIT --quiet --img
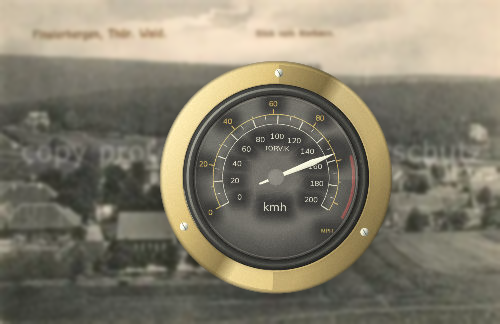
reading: value=155 unit=km/h
